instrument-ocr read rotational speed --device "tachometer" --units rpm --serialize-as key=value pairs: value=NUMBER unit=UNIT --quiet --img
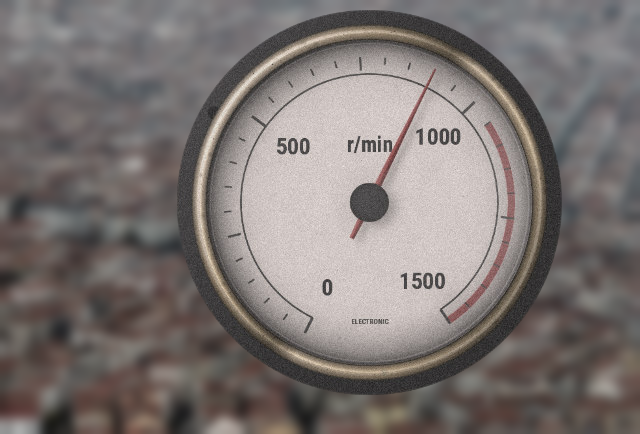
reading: value=900 unit=rpm
